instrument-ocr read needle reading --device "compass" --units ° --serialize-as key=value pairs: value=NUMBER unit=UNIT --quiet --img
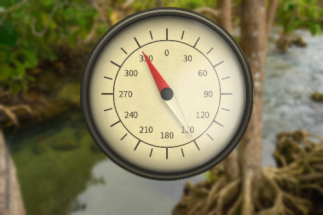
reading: value=330 unit=°
